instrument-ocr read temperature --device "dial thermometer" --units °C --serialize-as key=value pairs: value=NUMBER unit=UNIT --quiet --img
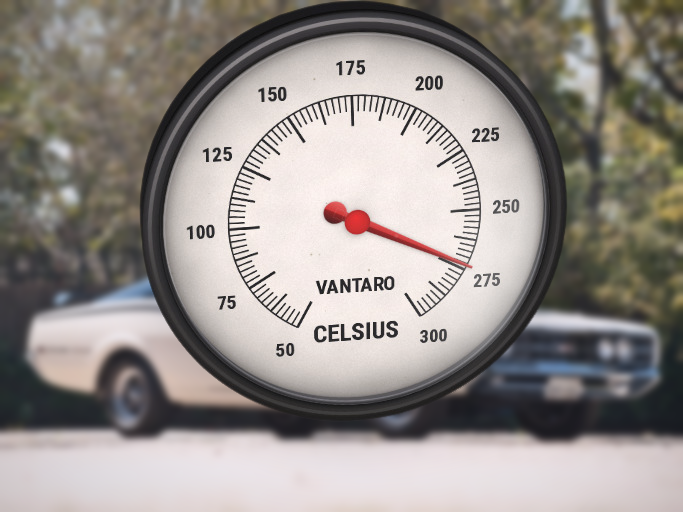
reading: value=272.5 unit=°C
